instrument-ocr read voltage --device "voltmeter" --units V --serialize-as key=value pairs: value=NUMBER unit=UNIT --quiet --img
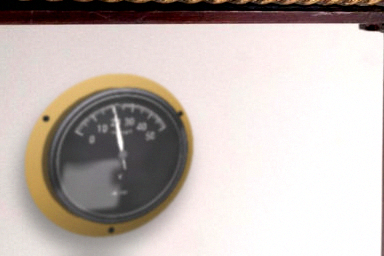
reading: value=20 unit=V
